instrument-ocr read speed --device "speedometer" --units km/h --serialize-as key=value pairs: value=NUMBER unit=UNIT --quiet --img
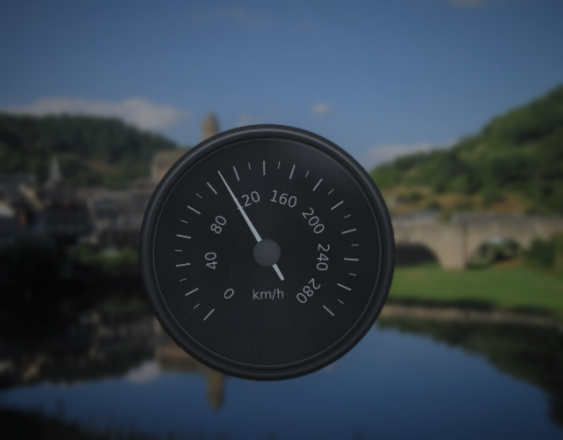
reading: value=110 unit=km/h
